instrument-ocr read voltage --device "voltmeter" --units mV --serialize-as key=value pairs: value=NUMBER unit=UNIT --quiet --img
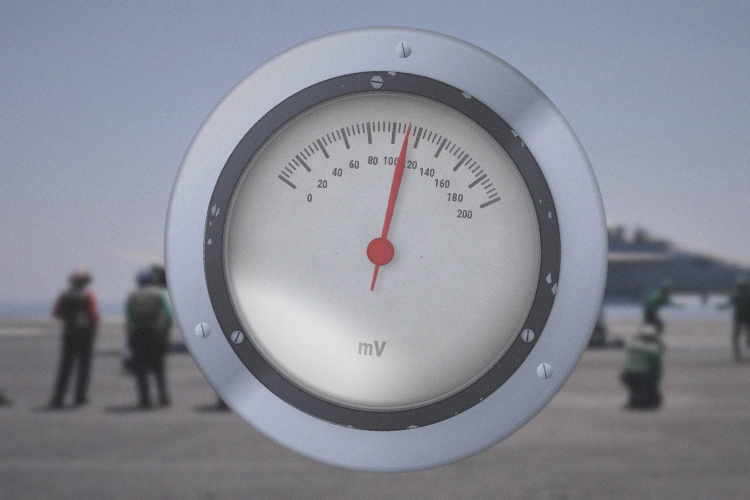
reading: value=112 unit=mV
